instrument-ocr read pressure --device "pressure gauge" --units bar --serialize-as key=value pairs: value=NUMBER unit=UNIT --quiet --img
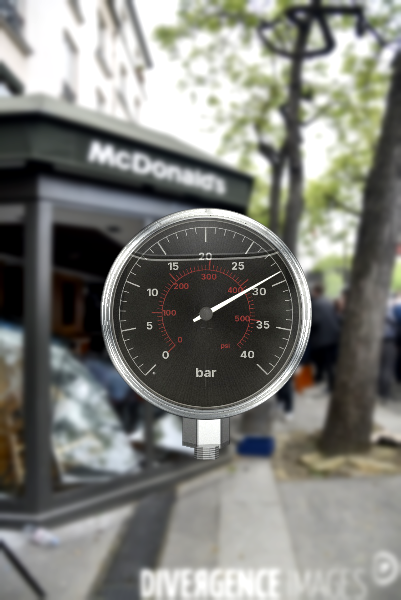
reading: value=29 unit=bar
